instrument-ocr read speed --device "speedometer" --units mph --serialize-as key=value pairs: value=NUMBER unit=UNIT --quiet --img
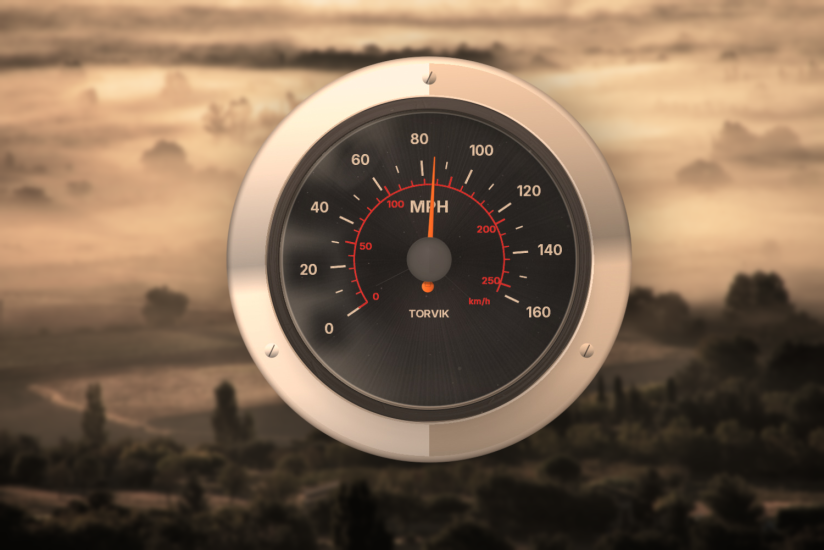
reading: value=85 unit=mph
